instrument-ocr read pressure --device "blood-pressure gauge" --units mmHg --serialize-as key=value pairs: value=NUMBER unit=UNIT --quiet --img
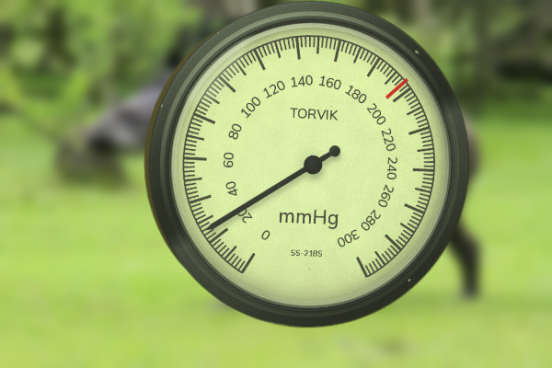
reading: value=26 unit=mmHg
